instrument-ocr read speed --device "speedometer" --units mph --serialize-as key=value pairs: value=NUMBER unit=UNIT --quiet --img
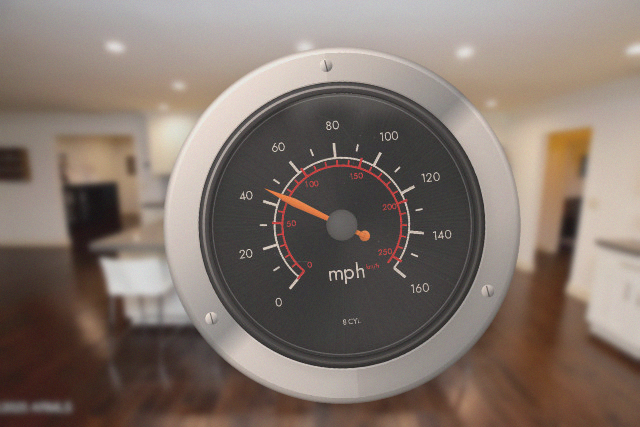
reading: value=45 unit=mph
